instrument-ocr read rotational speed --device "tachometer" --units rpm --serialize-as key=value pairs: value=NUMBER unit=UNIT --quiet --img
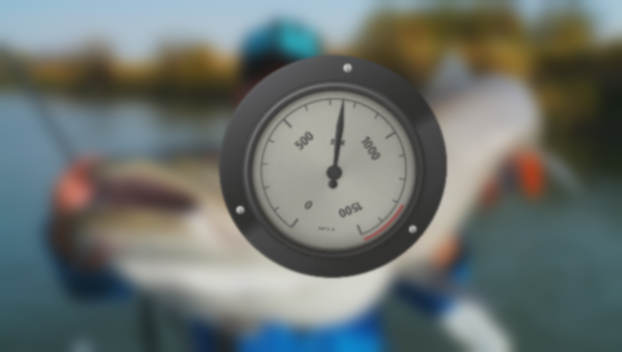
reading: value=750 unit=rpm
